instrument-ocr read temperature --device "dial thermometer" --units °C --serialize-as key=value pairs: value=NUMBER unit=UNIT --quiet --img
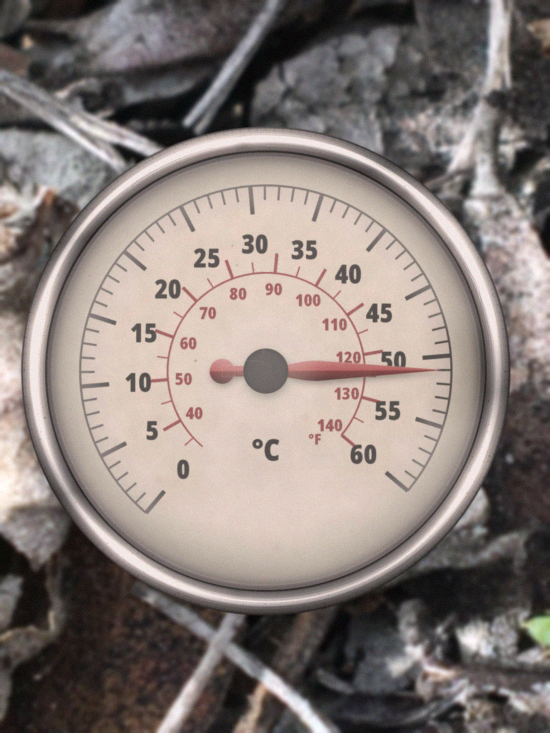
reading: value=51 unit=°C
